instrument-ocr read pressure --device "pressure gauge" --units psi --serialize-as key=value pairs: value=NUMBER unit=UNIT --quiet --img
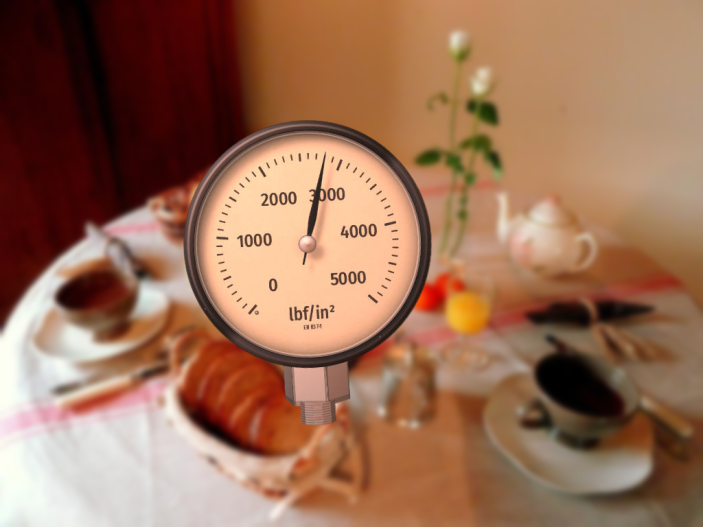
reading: value=2800 unit=psi
